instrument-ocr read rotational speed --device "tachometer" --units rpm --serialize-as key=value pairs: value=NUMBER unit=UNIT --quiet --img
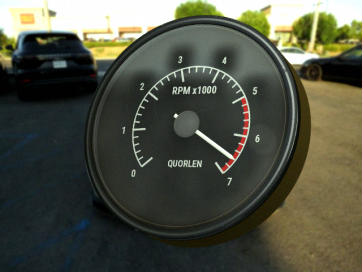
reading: value=6600 unit=rpm
